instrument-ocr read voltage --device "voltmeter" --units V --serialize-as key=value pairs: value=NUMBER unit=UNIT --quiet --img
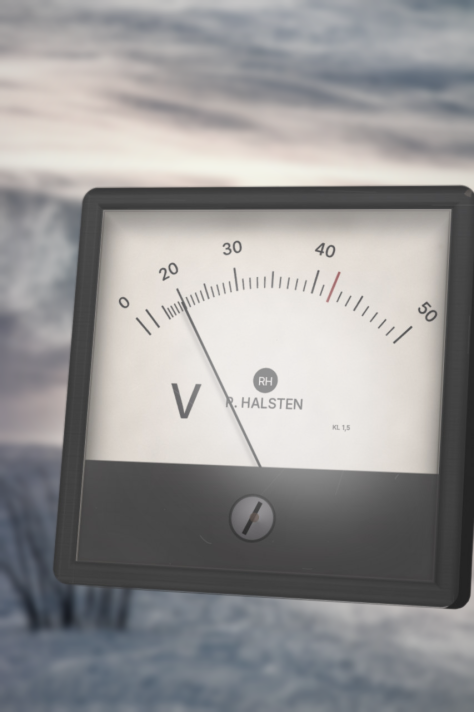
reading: value=20 unit=V
